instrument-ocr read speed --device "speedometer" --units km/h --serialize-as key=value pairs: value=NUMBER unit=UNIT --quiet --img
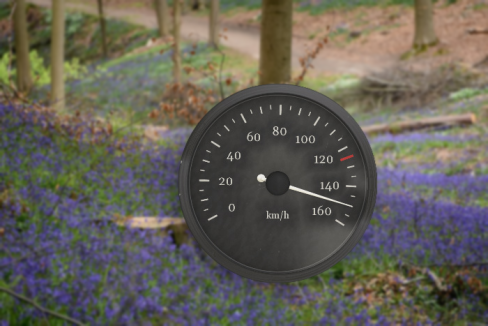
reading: value=150 unit=km/h
